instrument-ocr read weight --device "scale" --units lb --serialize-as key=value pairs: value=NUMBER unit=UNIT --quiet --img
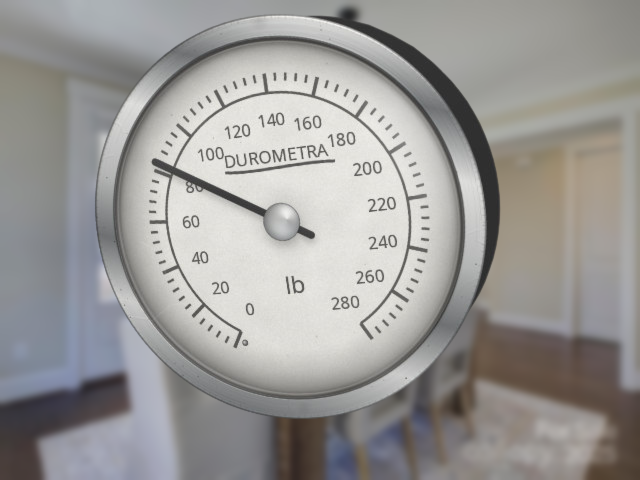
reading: value=84 unit=lb
